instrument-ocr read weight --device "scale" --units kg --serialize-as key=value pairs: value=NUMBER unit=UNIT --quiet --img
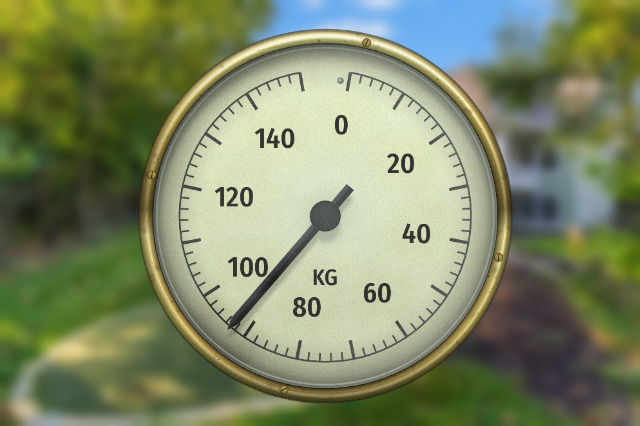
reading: value=93 unit=kg
